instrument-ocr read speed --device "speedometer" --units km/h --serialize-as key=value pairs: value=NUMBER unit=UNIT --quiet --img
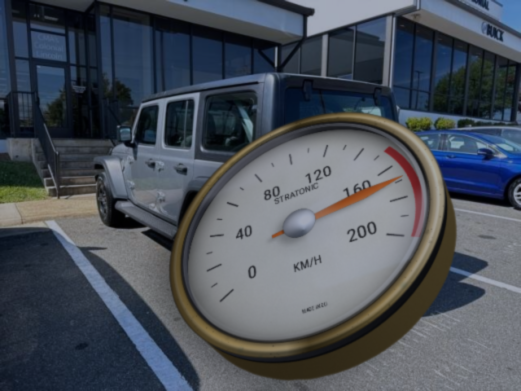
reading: value=170 unit=km/h
